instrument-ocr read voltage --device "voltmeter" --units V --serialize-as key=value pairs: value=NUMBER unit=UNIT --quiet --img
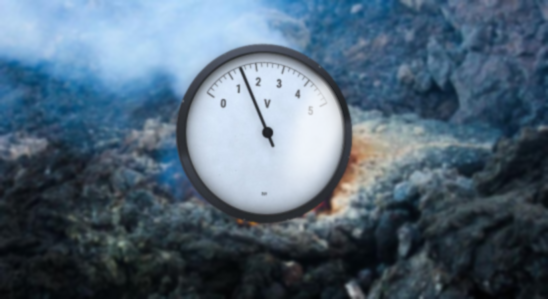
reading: value=1.4 unit=V
